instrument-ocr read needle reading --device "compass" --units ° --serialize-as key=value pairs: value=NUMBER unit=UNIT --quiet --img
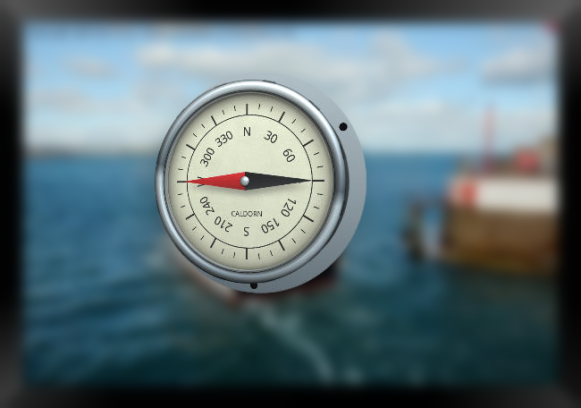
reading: value=270 unit=°
